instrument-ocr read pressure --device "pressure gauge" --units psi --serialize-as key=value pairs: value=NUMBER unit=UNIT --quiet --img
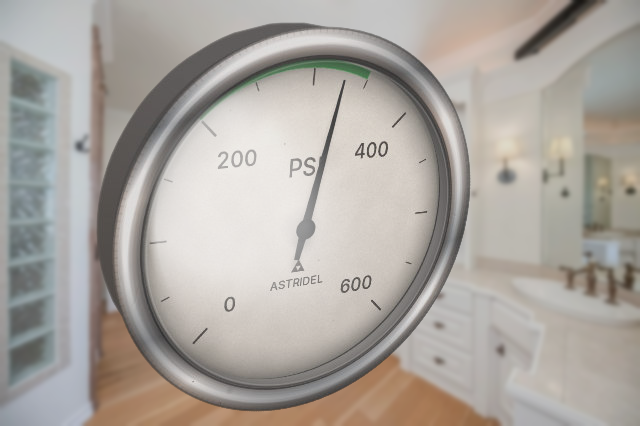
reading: value=325 unit=psi
